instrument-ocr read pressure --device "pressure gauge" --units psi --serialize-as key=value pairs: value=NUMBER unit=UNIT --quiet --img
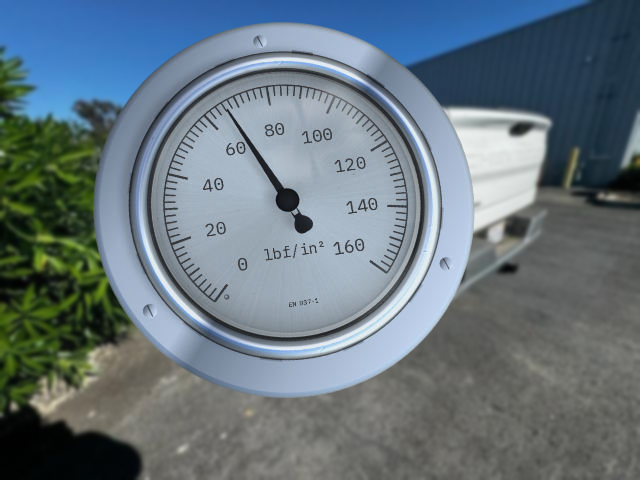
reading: value=66 unit=psi
